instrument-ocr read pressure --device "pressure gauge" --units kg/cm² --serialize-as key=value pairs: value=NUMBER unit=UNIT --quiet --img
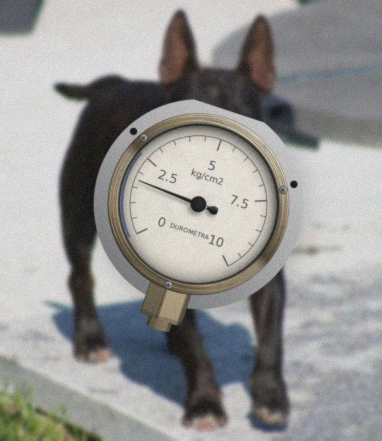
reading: value=1.75 unit=kg/cm²
